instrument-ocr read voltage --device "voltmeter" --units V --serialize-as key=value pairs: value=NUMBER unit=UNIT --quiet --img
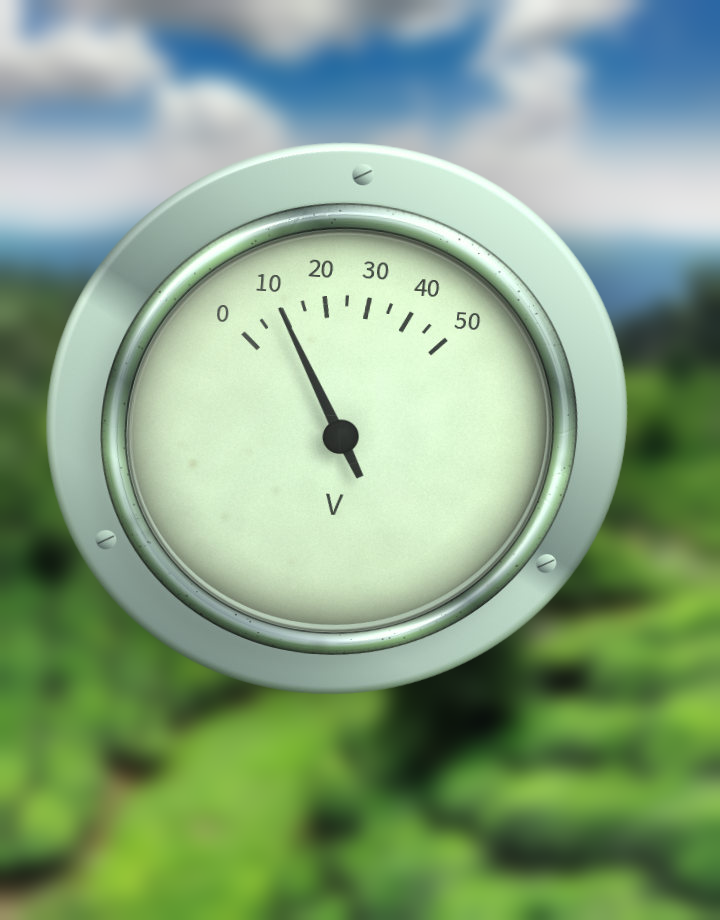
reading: value=10 unit=V
